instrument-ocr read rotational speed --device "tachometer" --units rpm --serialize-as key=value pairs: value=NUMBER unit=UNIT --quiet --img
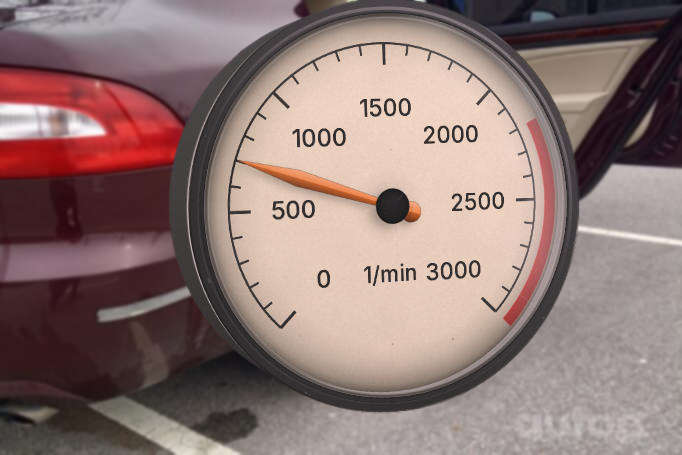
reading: value=700 unit=rpm
